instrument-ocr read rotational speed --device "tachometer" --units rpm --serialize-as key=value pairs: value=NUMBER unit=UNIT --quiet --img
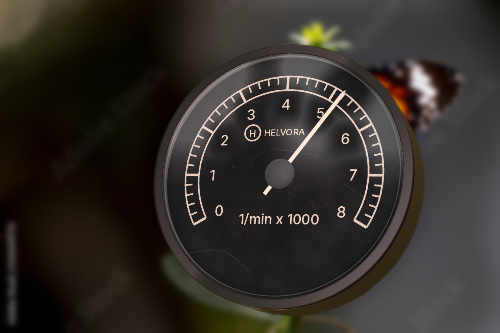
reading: value=5200 unit=rpm
